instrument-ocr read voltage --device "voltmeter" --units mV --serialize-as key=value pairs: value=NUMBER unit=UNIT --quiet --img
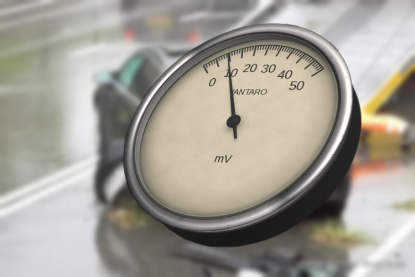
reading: value=10 unit=mV
